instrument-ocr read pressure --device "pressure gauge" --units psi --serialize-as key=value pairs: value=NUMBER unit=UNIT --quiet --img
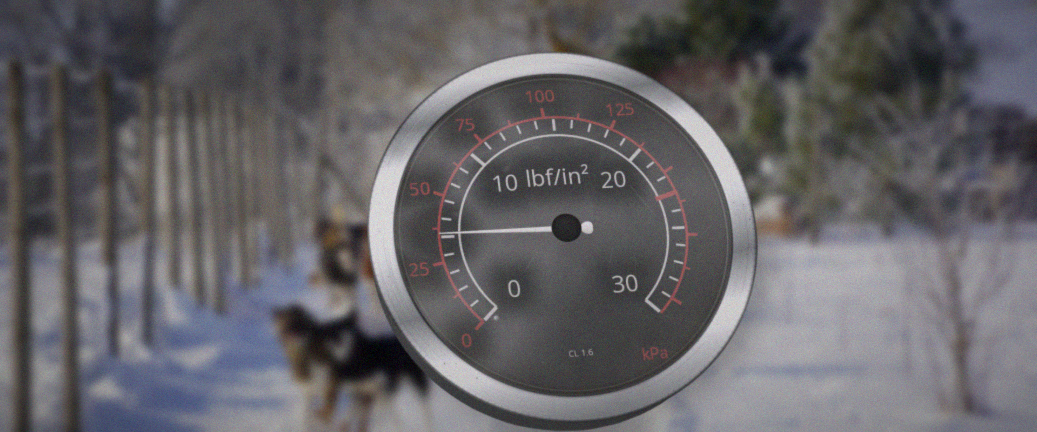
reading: value=5 unit=psi
